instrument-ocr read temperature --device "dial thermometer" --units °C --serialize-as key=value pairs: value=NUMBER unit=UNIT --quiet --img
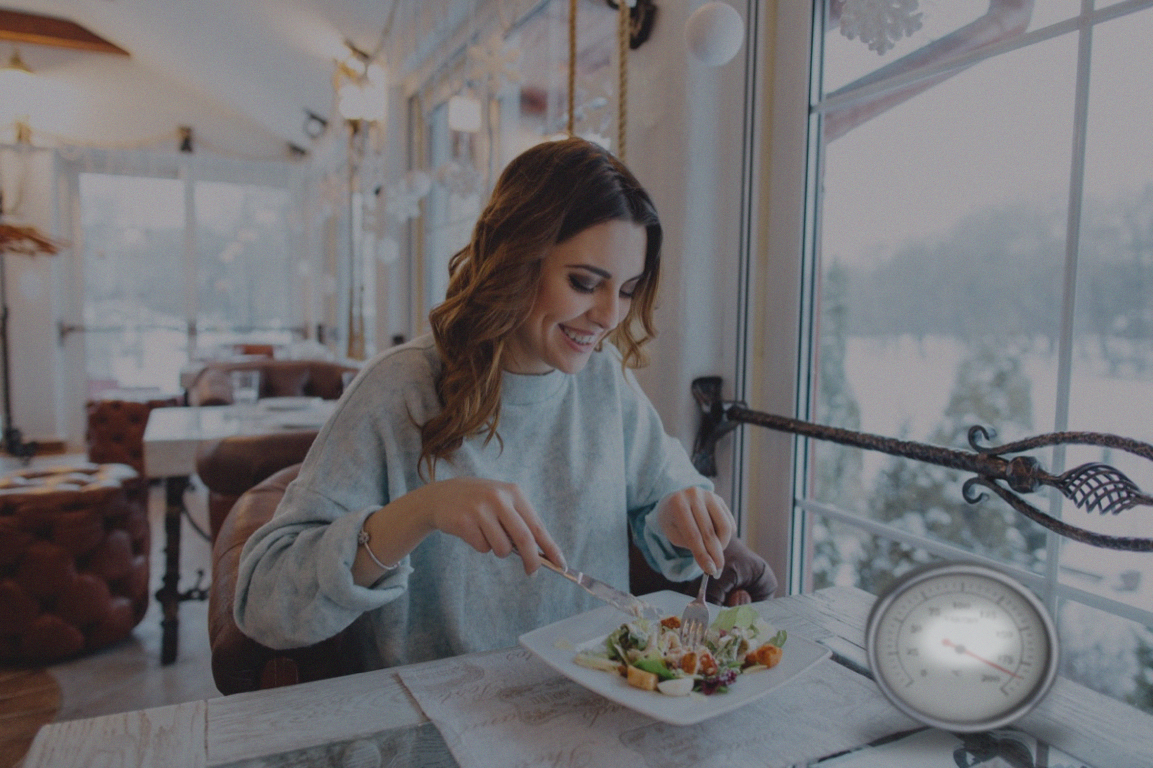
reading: value=185 unit=°C
